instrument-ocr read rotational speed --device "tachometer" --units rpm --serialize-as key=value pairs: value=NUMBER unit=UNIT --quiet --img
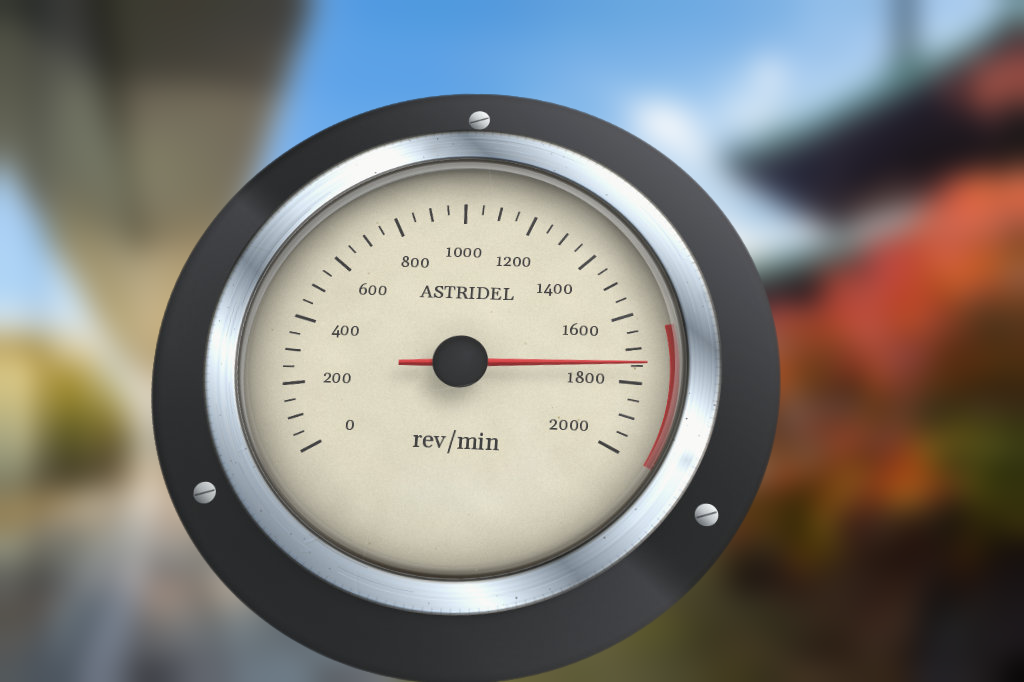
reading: value=1750 unit=rpm
